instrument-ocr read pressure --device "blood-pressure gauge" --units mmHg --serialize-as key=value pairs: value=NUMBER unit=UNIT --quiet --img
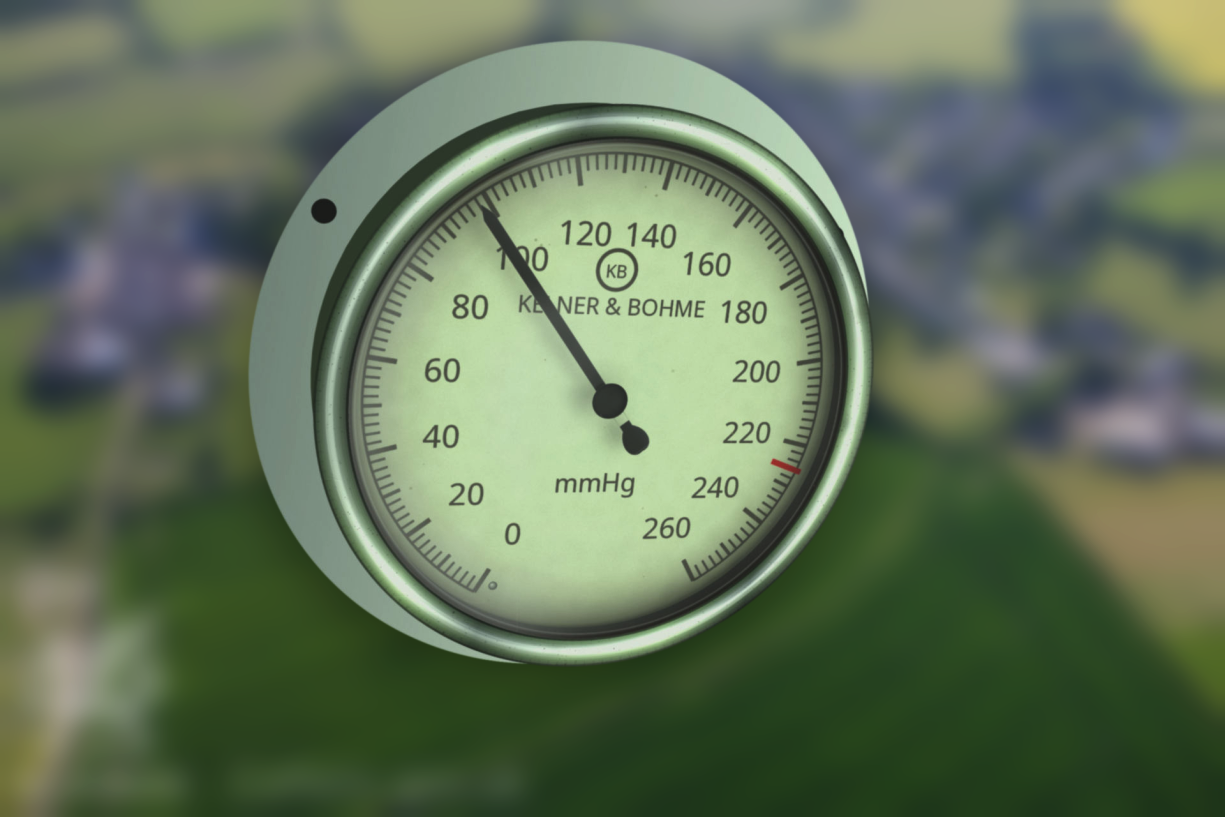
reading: value=98 unit=mmHg
